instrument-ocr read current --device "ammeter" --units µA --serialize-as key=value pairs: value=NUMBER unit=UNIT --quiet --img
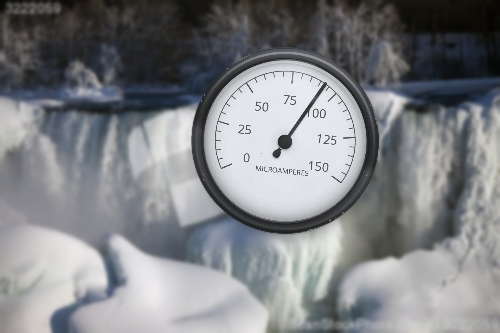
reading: value=92.5 unit=µA
